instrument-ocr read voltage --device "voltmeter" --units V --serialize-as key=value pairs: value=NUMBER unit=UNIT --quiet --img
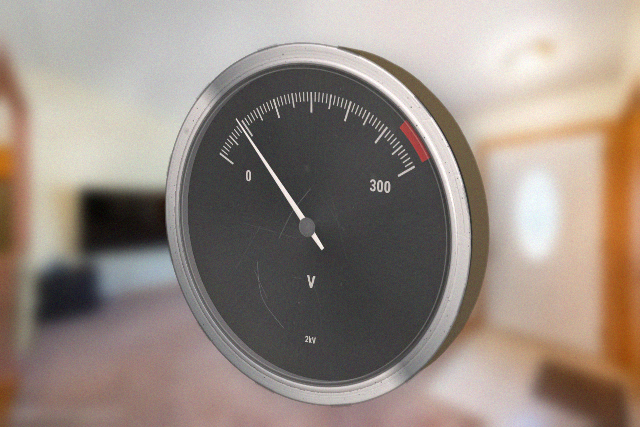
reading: value=50 unit=V
